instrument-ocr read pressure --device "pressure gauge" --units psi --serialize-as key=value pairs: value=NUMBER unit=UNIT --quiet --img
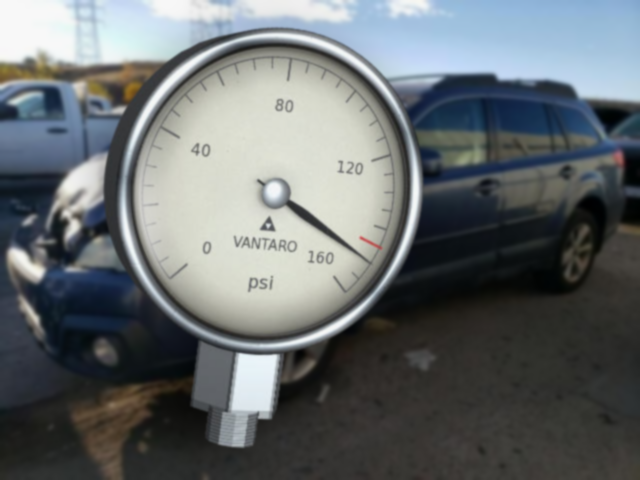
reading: value=150 unit=psi
